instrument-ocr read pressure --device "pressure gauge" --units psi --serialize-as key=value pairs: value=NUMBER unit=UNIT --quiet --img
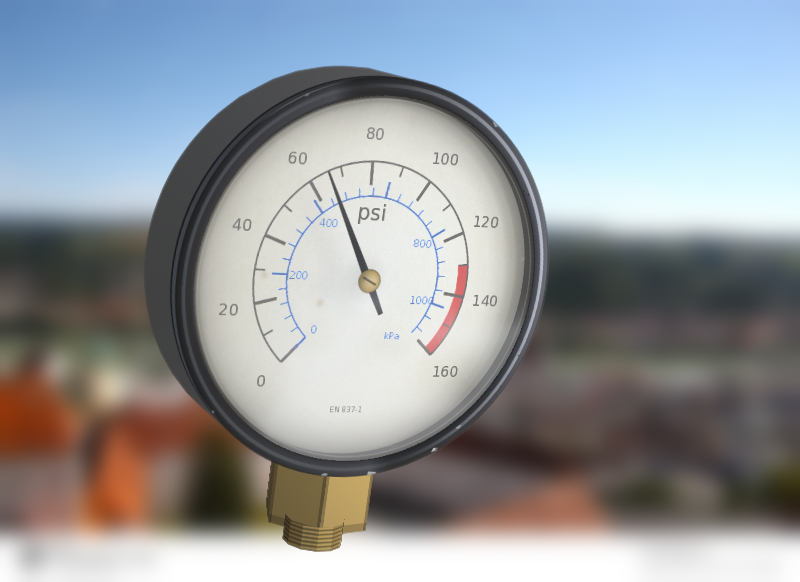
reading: value=65 unit=psi
